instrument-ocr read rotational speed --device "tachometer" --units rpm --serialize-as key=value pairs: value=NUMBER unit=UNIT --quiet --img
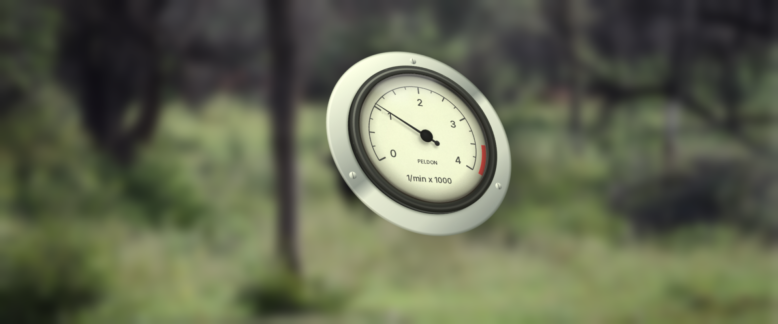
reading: value=1000 unit=rpm
